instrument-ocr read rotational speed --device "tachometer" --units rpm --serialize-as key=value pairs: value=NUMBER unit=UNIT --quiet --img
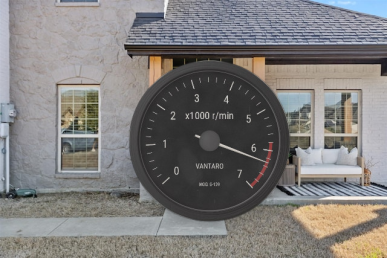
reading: value=6300 unit=rpm
